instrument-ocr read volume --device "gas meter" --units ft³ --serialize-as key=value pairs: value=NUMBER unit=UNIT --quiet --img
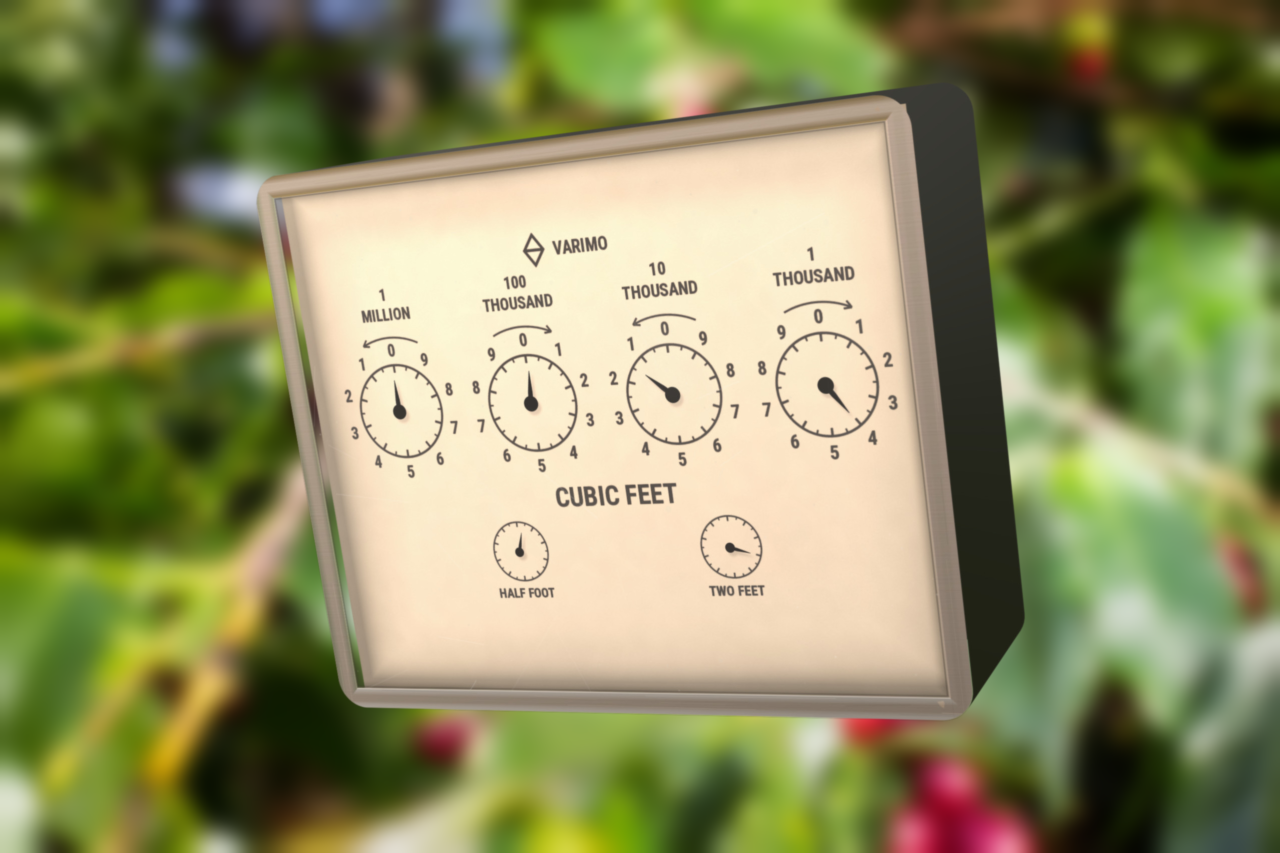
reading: value=1400 unit=ft³
